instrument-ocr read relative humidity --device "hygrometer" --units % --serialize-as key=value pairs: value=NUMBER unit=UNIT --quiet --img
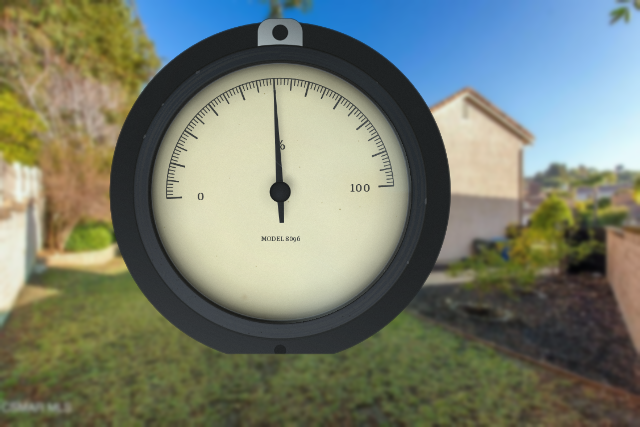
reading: value=50 unit=%
